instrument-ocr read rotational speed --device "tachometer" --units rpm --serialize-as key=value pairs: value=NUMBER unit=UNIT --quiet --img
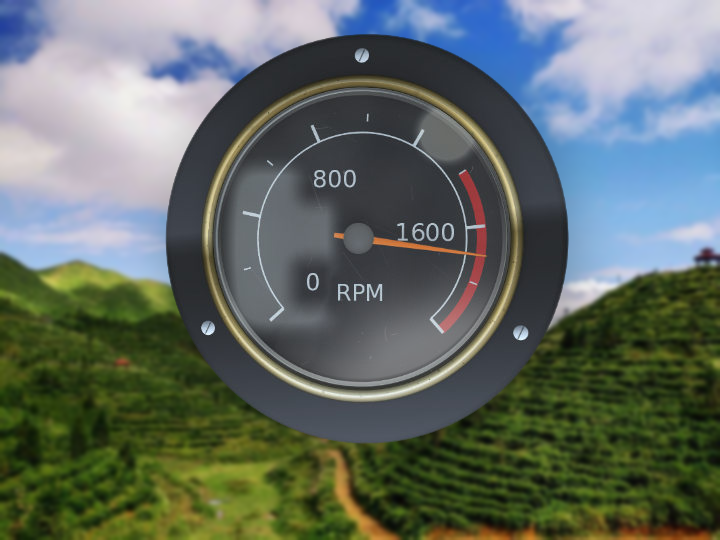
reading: value=1700 unit=rpm
